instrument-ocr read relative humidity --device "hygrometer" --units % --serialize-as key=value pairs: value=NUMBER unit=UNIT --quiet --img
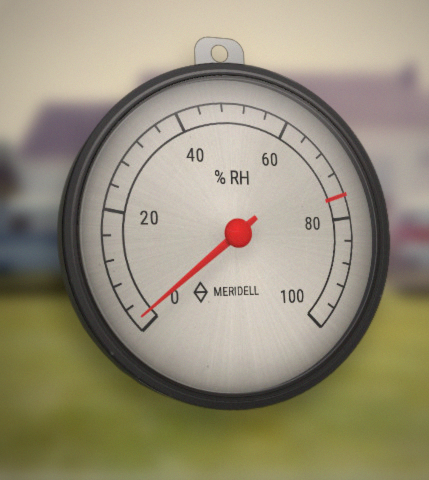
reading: value=2 unit=%
